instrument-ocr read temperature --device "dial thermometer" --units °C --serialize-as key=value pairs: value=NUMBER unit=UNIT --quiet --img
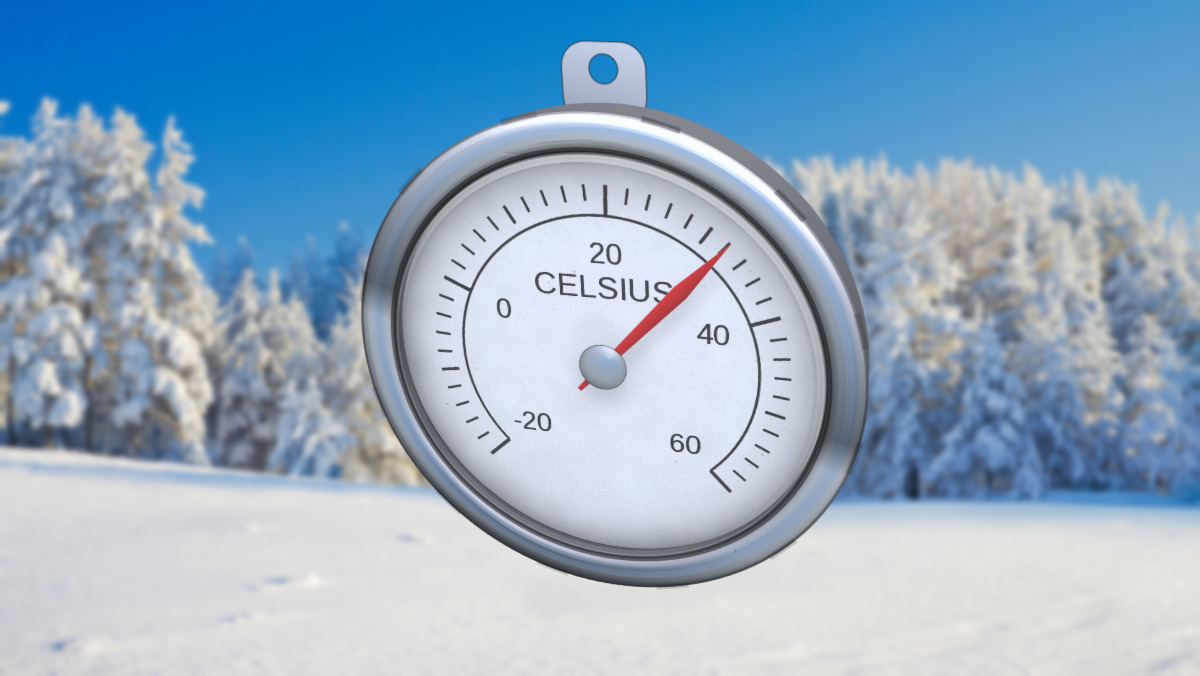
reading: value=32 unit=°C
